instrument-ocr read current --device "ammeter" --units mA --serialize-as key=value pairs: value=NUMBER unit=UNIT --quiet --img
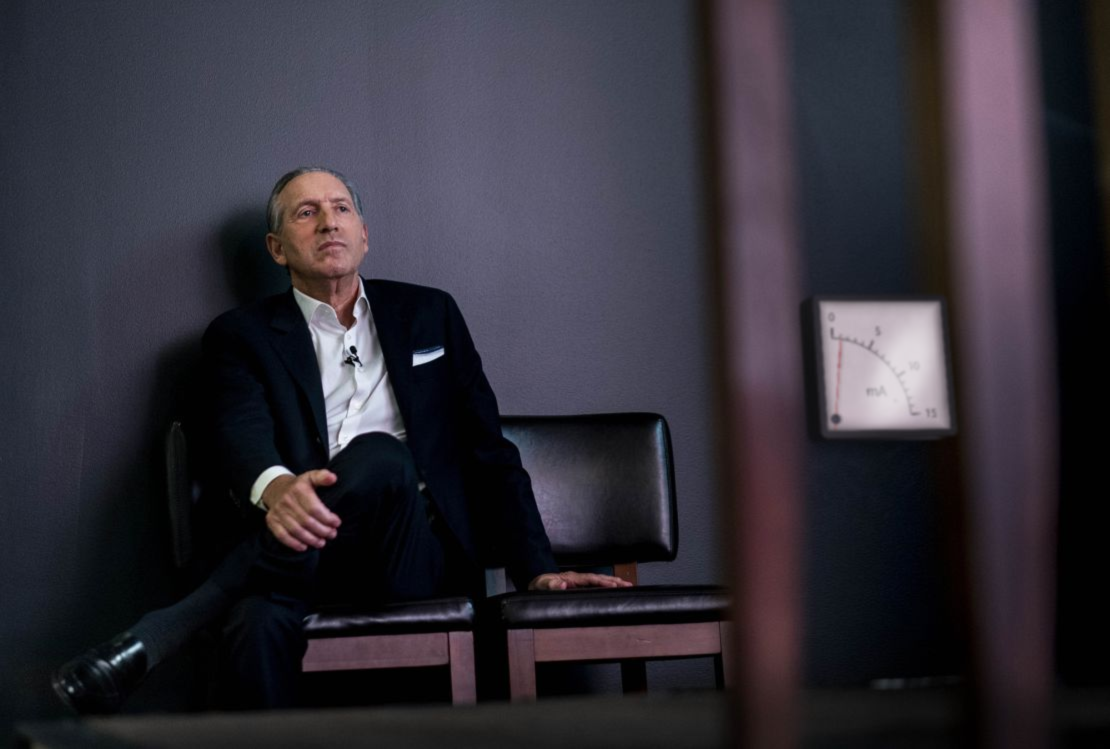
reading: value=1 unit=mA
